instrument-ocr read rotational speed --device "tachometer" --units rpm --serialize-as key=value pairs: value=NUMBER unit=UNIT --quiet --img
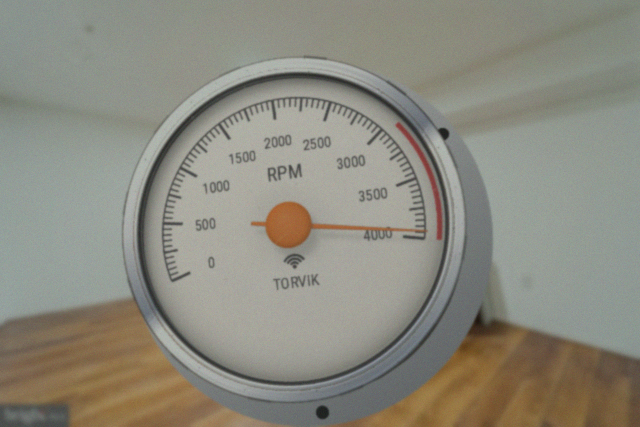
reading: value=3950 unit=rpm
